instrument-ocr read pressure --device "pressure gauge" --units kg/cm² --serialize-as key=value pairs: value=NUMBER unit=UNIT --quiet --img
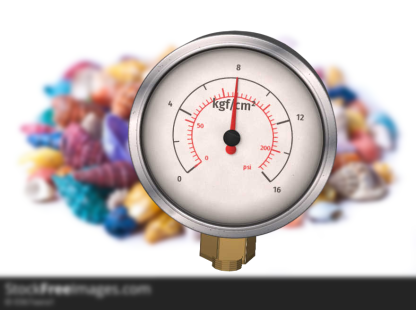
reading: value=8 unit=kg/cm²
